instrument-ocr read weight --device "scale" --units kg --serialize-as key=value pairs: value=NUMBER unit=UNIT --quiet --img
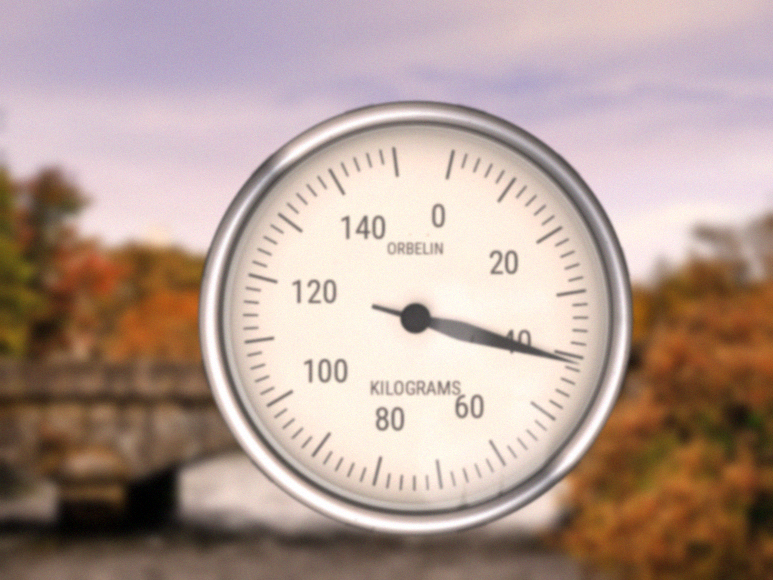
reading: value=41 unit=kg
